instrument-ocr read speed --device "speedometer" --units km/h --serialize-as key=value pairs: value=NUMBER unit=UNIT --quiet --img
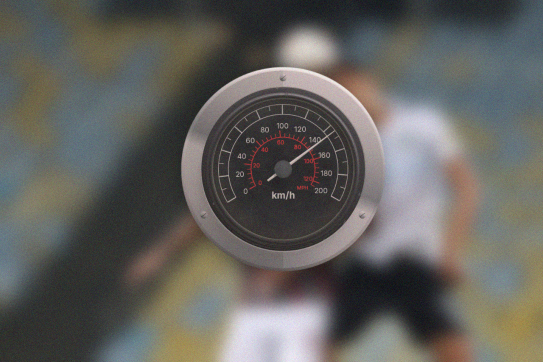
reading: value=145 unit=km/h
